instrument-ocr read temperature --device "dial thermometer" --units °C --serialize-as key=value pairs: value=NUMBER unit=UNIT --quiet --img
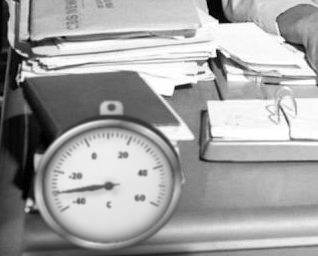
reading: value=-30 unit=°C
